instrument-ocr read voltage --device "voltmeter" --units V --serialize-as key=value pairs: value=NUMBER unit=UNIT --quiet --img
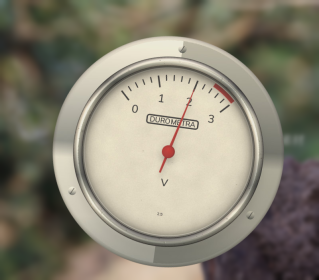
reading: value=2 unit=V
